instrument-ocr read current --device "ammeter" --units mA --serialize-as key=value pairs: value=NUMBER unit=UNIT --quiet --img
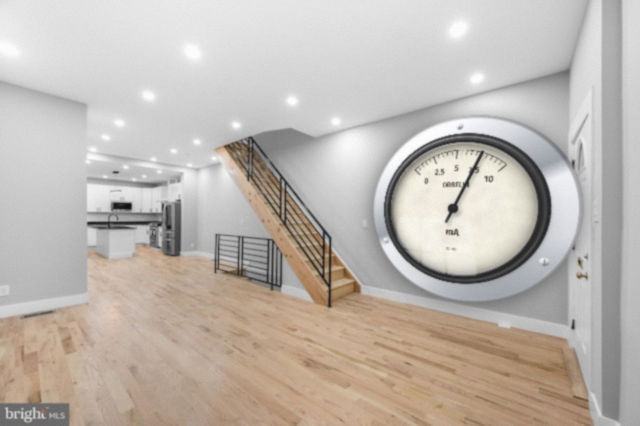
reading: value=7.5 unit=mA
